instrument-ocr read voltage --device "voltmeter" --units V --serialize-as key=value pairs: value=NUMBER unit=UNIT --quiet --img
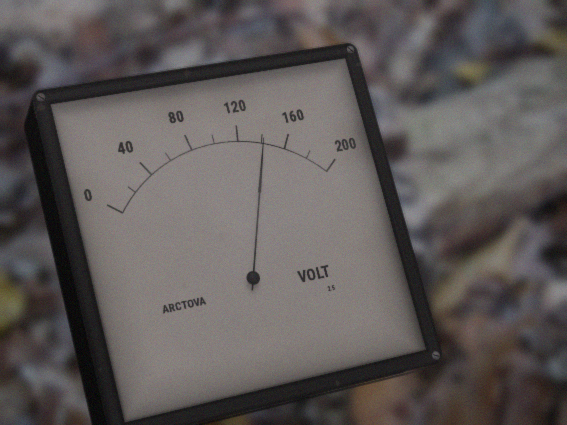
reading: value=140 unit=V
